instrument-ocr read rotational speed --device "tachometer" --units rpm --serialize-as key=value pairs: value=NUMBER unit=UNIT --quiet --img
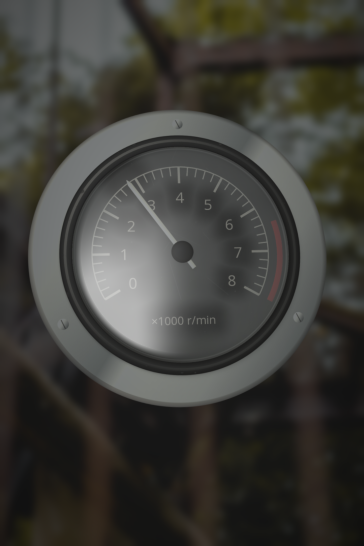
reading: value=2800 unit=rpm
